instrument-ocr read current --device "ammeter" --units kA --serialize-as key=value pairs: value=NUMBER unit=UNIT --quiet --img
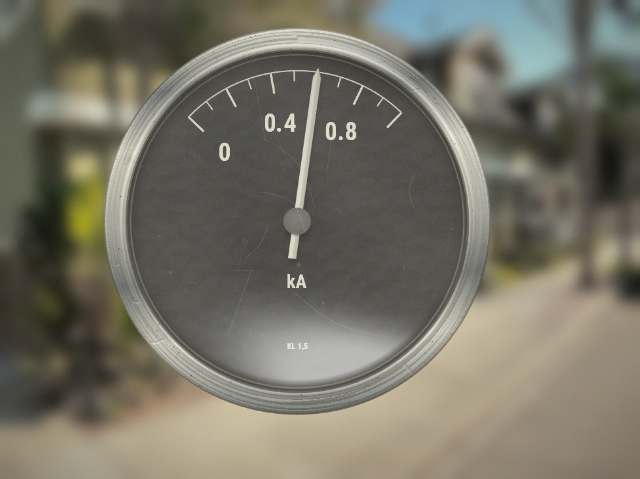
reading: value=0.6 unit=kA
